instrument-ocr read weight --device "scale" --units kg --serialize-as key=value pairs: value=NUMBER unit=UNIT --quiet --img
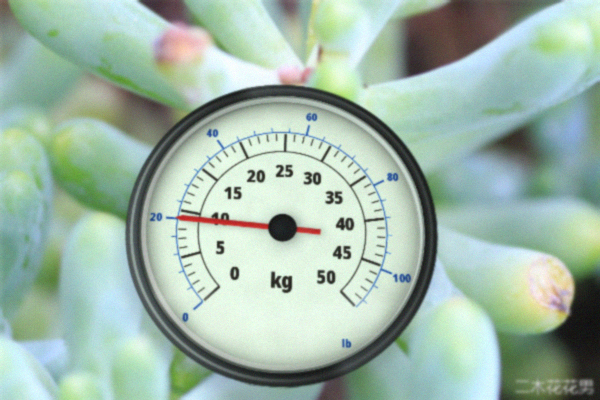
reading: value=9 unit=kg
